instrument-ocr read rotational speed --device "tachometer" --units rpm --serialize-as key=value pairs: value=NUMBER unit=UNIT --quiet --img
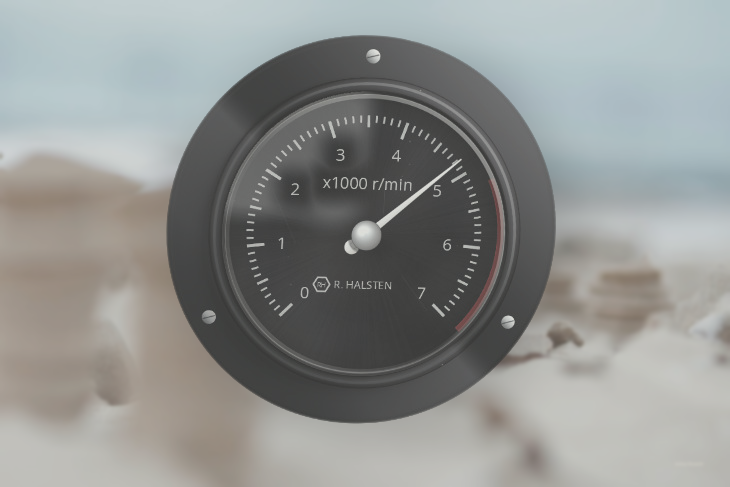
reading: value=4800 unit=rpm
